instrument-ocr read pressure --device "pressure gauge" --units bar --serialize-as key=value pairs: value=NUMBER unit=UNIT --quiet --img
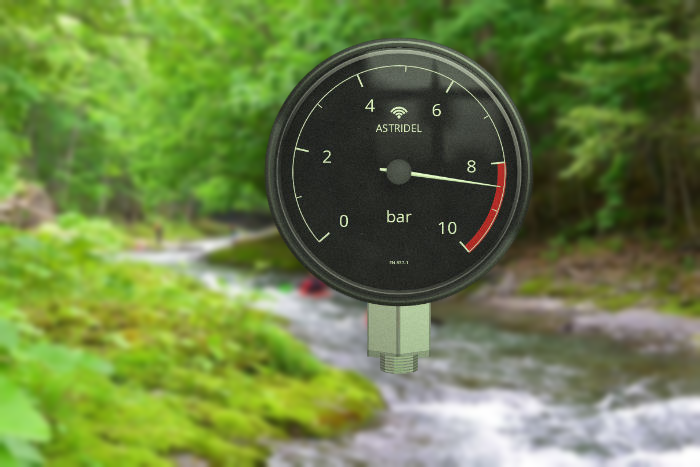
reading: value=8.5 unit=bar
